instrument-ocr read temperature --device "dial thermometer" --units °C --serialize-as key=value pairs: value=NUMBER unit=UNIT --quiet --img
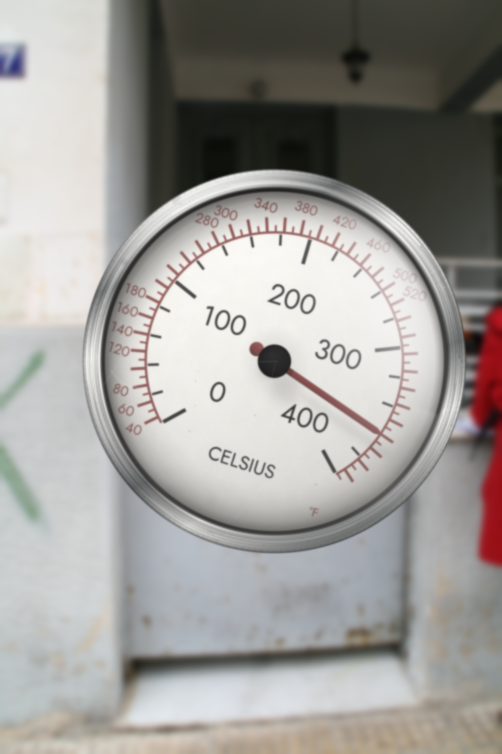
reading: value=360 unit=°C
